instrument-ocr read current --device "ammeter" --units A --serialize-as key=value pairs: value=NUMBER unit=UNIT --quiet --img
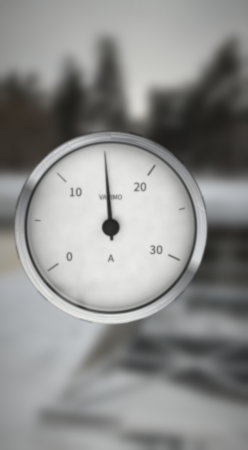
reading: value=15 unit=A
